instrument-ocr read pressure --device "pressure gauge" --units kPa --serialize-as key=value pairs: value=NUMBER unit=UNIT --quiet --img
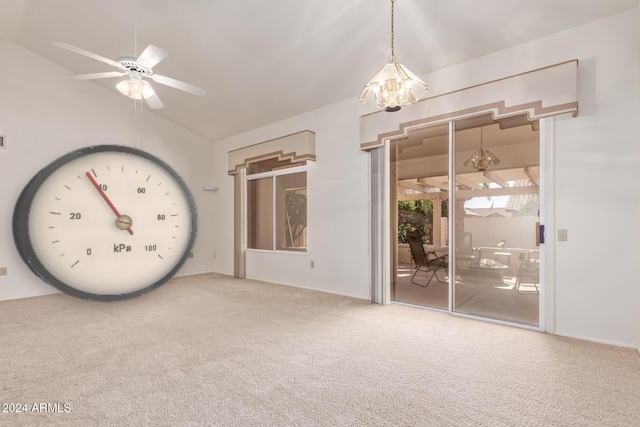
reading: value=37.5 unit=kPa
